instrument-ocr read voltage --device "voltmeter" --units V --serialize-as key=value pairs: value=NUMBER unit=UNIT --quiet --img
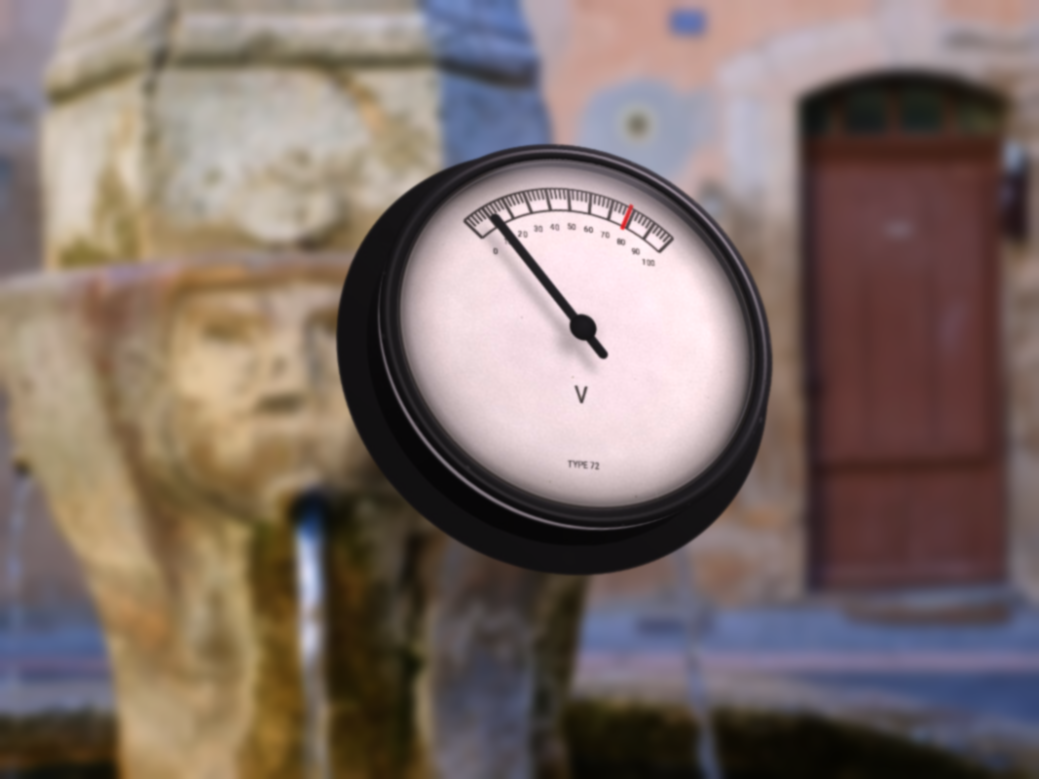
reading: value=10 unit=V
